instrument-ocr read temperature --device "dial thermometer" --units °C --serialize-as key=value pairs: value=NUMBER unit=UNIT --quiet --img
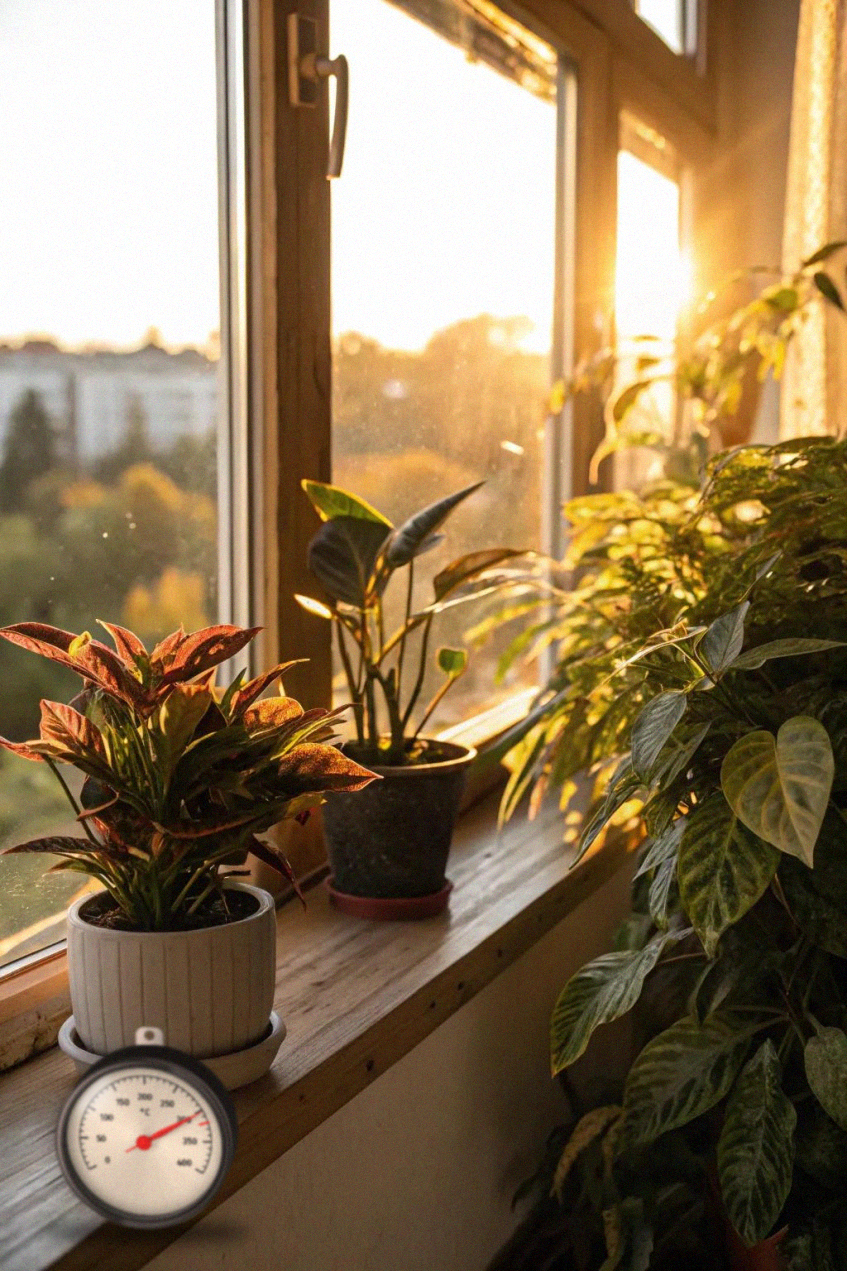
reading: value=300 unit=°C
